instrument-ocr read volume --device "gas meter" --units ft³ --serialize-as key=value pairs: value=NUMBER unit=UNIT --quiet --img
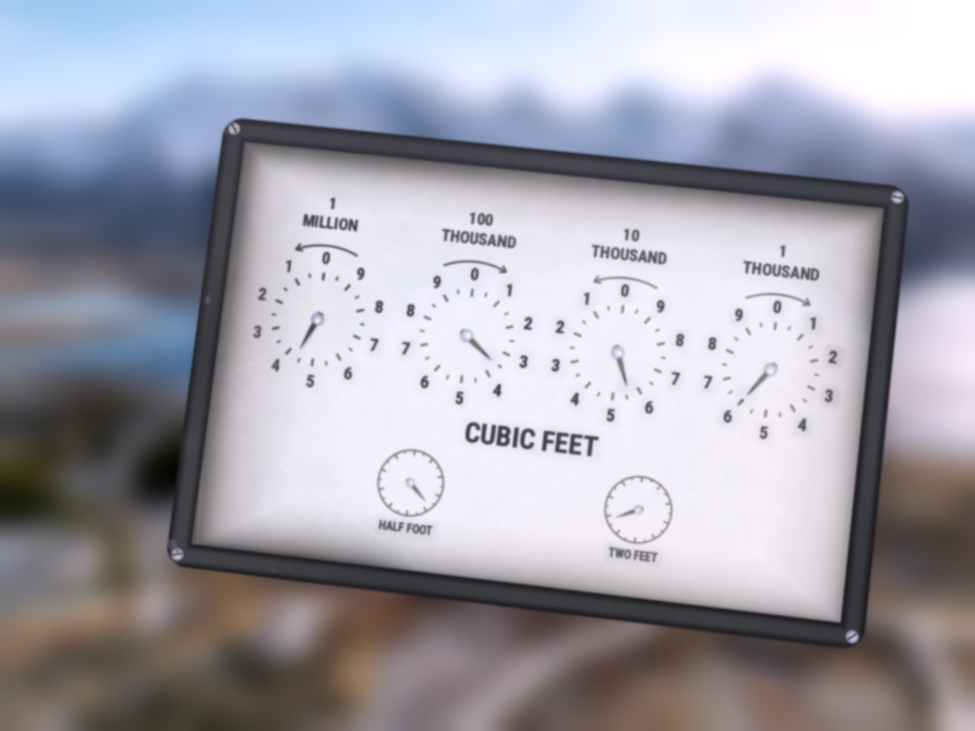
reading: value=435600 unit=ft³
